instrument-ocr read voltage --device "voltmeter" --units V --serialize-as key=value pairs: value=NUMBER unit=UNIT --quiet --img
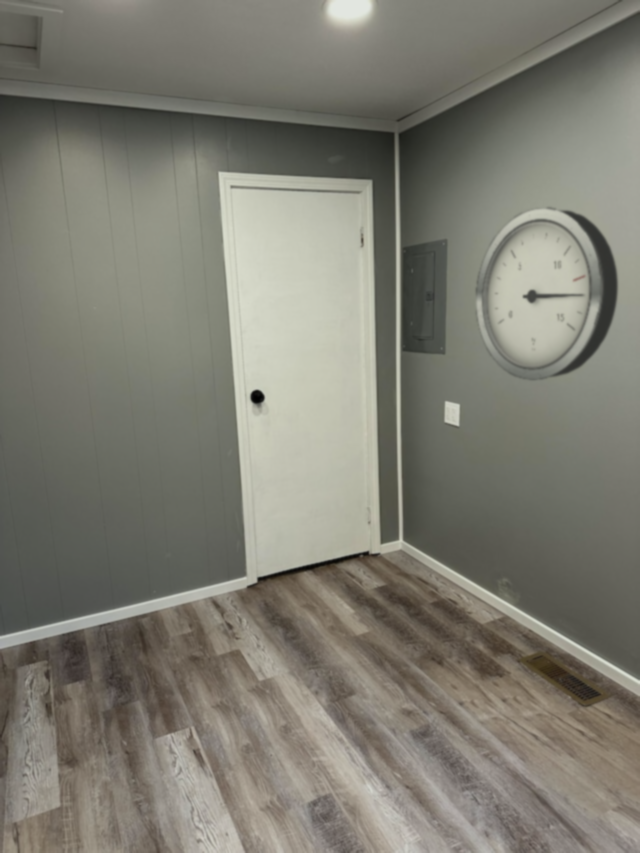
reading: value=13 unit=V
